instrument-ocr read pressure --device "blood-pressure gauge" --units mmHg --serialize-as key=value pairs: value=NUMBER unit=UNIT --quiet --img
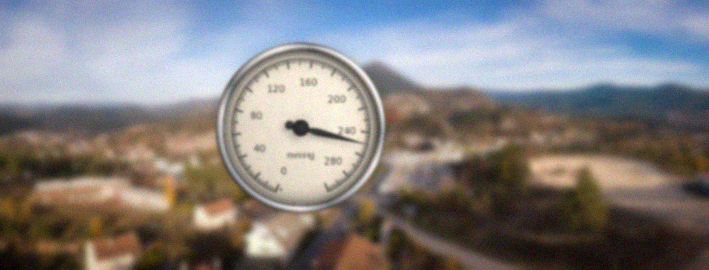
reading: value=250 unit=mmHg
